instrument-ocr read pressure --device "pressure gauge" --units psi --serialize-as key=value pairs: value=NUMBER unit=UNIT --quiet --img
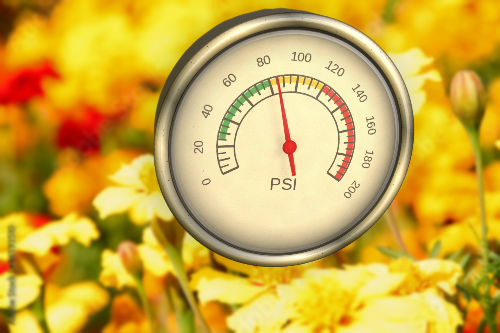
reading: value=85 unit=psi
